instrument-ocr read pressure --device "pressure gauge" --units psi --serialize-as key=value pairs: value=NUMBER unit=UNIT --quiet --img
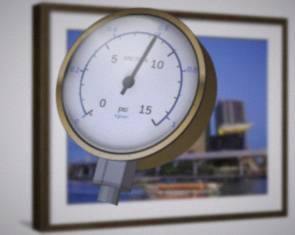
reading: value=8.5 unit=psi
